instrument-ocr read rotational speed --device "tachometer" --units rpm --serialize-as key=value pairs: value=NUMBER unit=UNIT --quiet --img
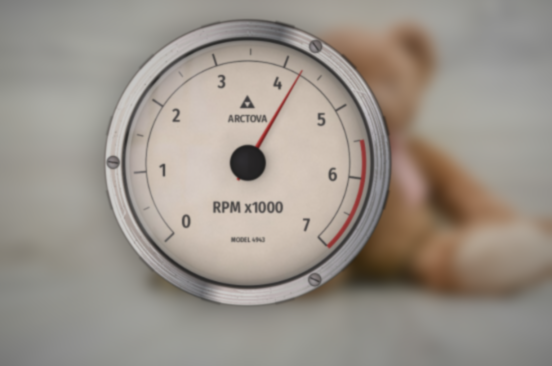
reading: value=4250 unit=rpm
